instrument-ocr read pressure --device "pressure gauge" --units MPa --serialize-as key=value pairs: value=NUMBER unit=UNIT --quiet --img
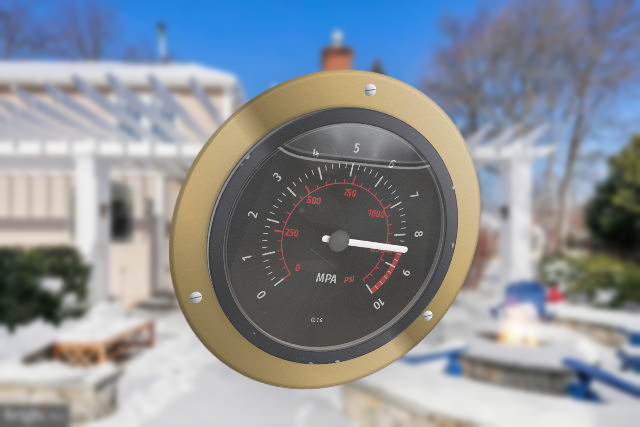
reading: value=8.4 unit=MPa
